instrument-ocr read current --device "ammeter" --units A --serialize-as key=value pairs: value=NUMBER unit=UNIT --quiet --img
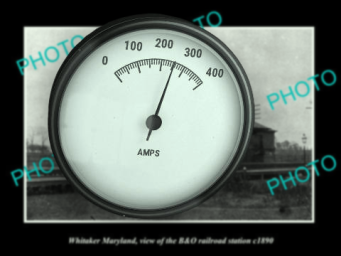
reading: value=250 unit=A
